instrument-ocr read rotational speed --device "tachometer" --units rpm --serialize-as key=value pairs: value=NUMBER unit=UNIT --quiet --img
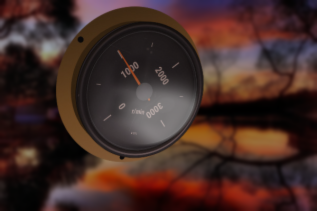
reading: value=1000 unit=rpm
